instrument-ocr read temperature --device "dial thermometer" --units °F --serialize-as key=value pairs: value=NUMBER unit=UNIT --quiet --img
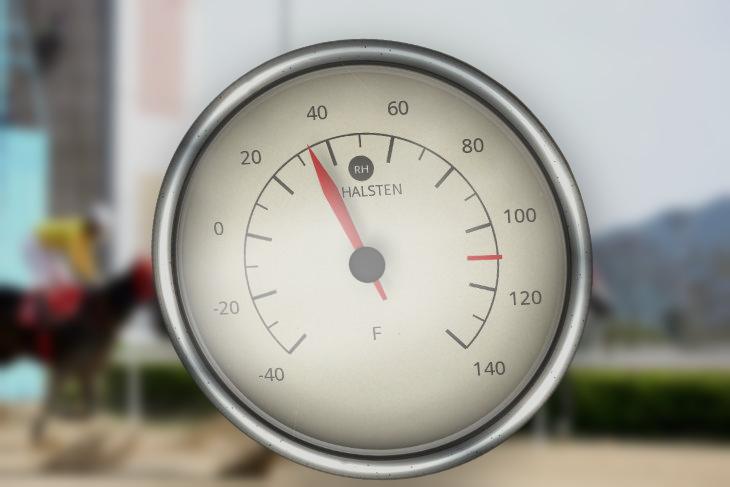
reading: value=35 unit=°F
